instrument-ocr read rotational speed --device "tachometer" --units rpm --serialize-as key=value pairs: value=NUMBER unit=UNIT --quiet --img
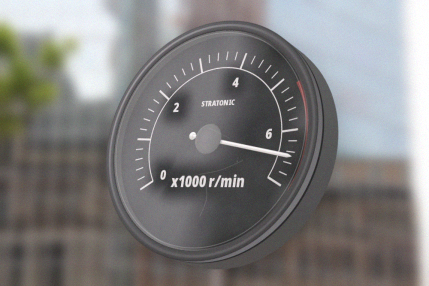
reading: value=6500 unit=rpm
